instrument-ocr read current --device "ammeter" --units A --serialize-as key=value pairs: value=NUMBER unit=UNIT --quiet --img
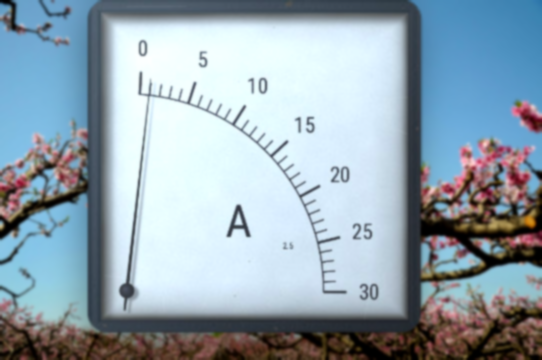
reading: value=1 unit=A
